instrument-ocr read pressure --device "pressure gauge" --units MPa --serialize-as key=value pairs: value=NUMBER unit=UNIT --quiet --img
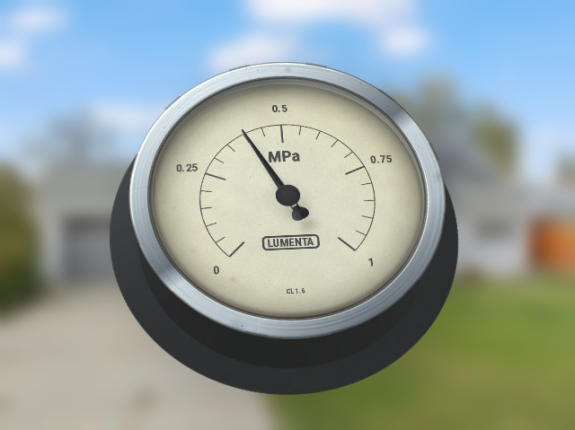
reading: value=0.4 unit=MPa
